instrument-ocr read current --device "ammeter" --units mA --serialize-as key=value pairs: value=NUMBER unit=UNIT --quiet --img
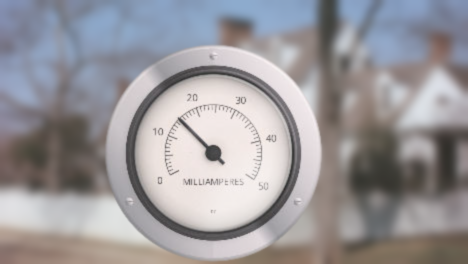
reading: value=15 unit=mA
